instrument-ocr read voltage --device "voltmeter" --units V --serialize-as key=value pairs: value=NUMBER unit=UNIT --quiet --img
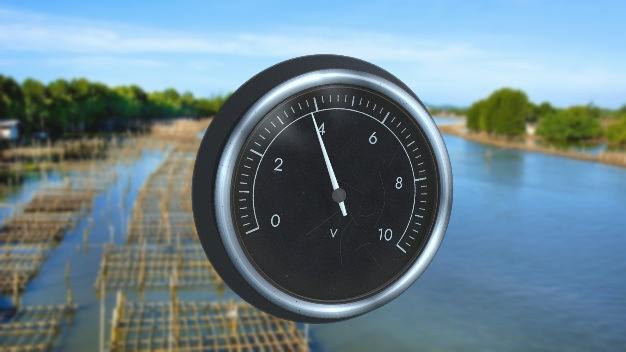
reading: value=3.8 unit=V
